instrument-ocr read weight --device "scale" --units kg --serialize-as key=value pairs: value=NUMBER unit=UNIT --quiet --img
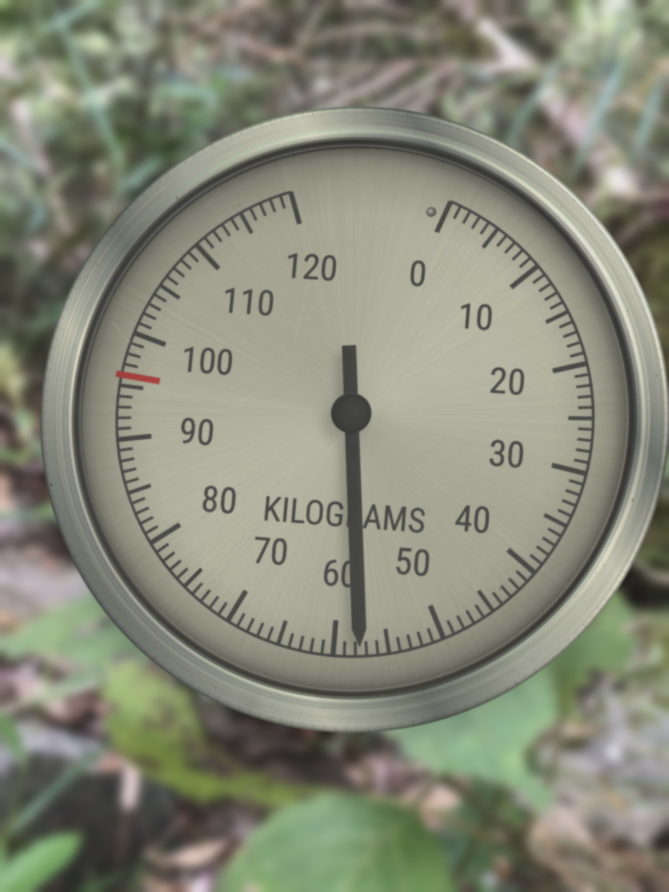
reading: value=57.5 unit=kg
